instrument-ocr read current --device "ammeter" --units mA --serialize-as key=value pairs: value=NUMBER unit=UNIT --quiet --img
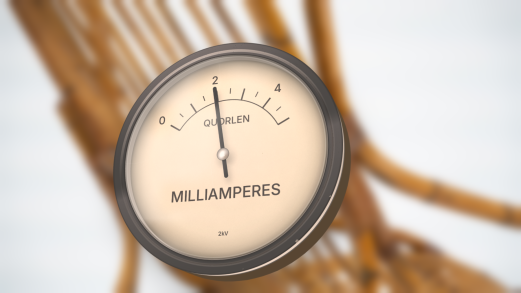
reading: value=2 unit=mA
